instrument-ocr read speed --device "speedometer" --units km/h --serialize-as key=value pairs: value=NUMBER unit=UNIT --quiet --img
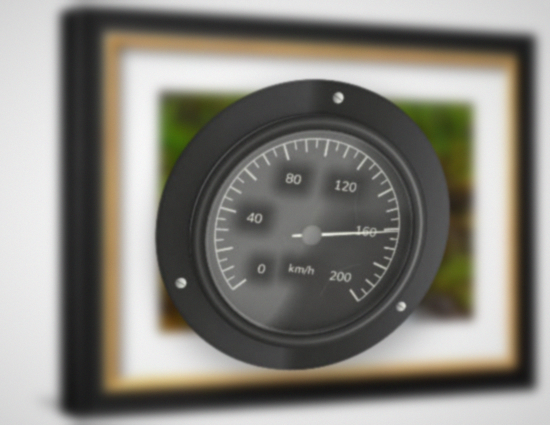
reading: value=160 unit=km/h
